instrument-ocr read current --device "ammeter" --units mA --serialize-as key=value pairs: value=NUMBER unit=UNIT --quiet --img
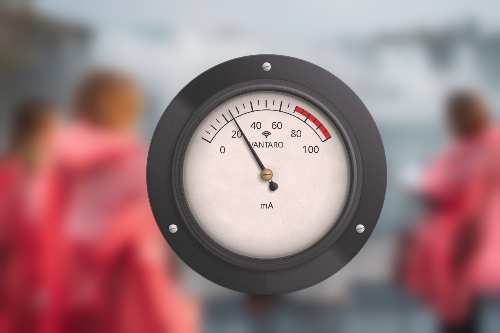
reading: value=25 unit=mA
